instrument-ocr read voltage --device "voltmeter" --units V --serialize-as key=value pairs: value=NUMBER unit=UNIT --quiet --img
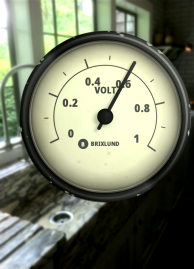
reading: value=0.6 unit=V
